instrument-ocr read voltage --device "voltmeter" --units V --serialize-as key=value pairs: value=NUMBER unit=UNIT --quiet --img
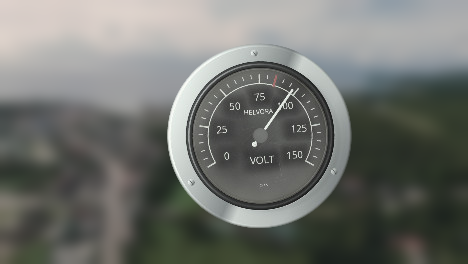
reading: value=97.5 unit=V
